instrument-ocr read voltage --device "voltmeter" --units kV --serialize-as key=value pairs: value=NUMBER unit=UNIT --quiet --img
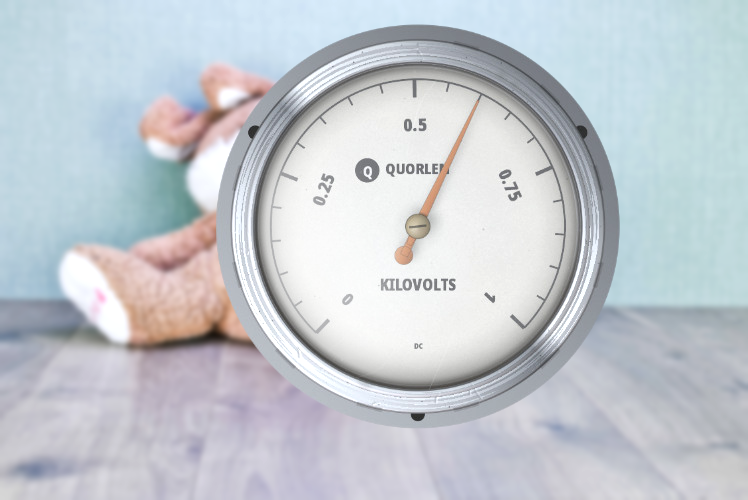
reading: value=0.6 unit=kV
